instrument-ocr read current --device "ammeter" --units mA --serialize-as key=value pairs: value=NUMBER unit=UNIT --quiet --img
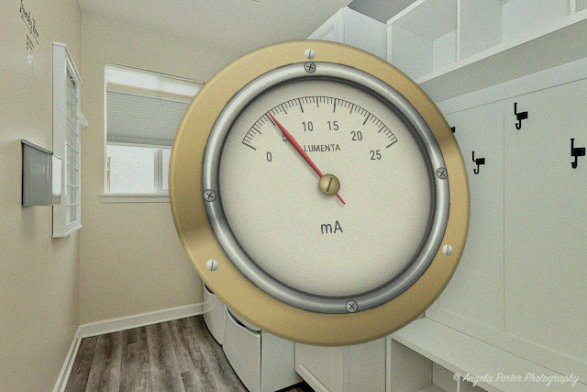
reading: value=5 unit=mA
